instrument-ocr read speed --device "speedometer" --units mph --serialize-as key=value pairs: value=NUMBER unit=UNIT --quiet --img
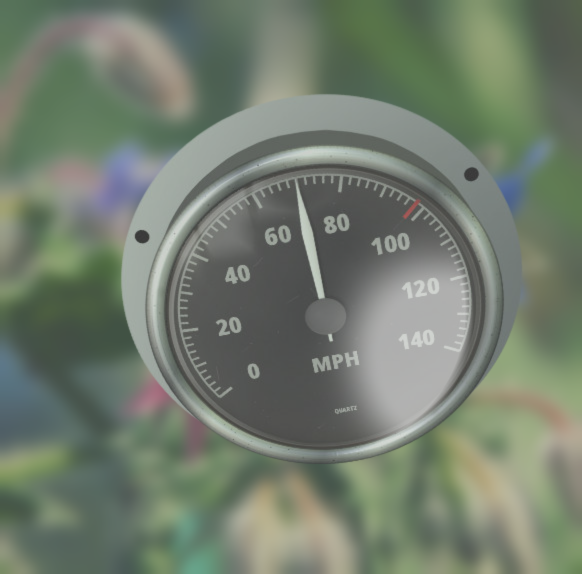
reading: value=70 unit=mph
